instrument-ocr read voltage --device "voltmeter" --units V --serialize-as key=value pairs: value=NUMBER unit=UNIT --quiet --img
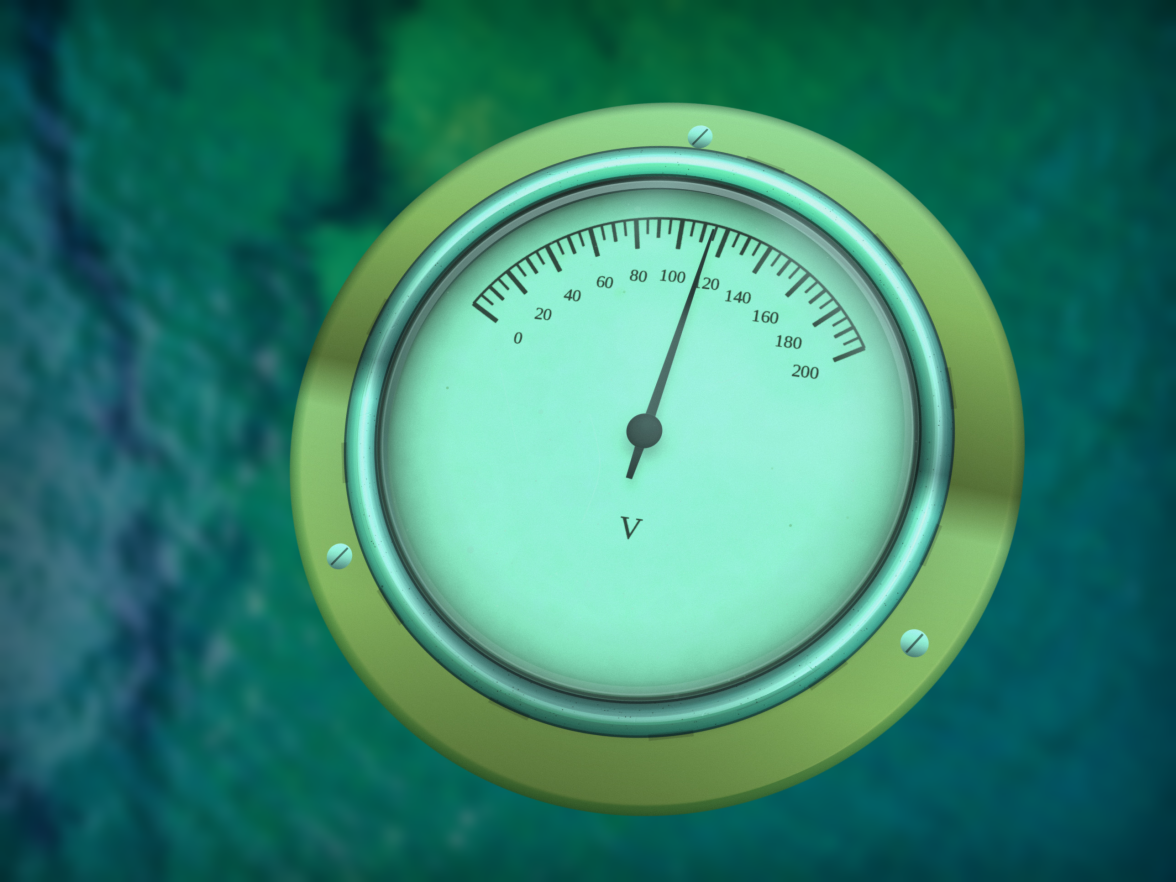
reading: value=115 unit=V
